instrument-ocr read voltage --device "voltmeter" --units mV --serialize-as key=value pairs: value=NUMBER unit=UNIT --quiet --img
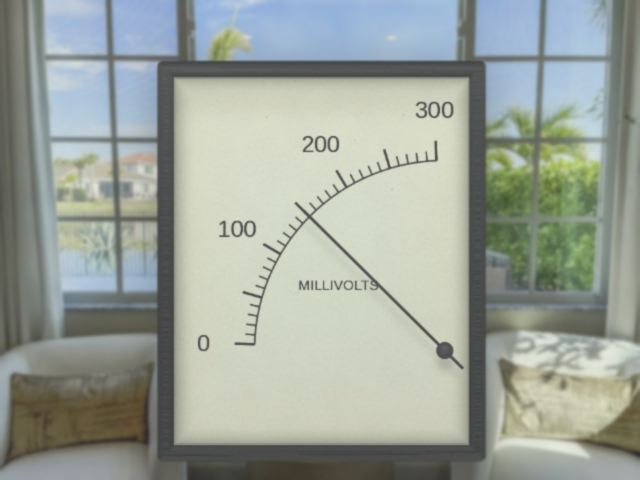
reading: value=150 unit=mV
